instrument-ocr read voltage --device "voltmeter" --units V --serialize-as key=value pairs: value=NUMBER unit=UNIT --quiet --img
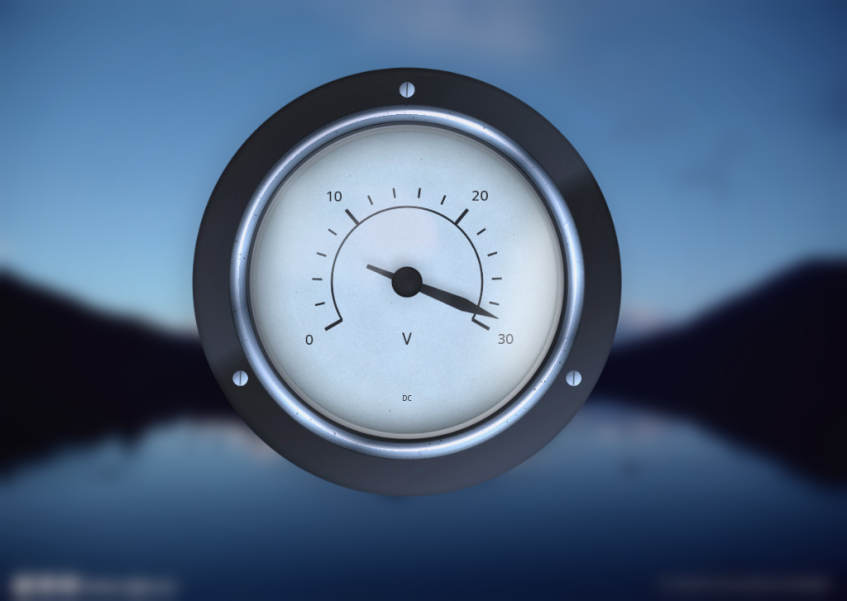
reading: value=29 unit=V
